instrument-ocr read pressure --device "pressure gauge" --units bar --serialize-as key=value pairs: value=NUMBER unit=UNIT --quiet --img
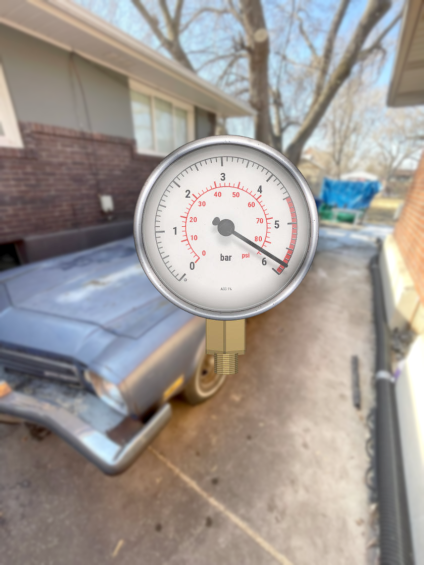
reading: value=5.8 unit=bar
